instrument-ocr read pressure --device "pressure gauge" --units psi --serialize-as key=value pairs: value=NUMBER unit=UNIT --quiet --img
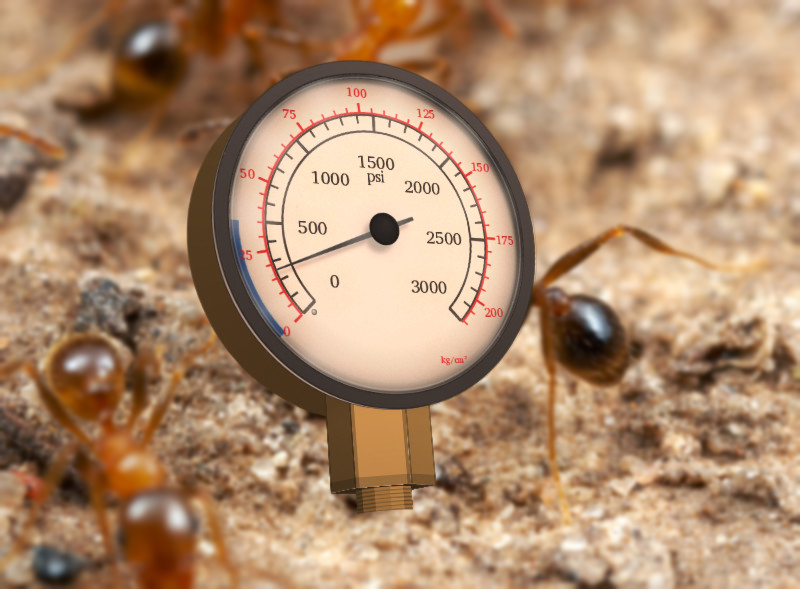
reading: value=250 unit=psi
